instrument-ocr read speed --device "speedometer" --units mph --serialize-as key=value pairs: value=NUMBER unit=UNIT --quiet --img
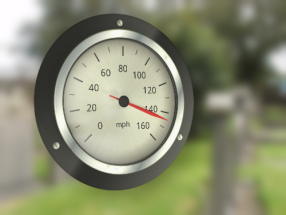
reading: value=145 unit=mph
